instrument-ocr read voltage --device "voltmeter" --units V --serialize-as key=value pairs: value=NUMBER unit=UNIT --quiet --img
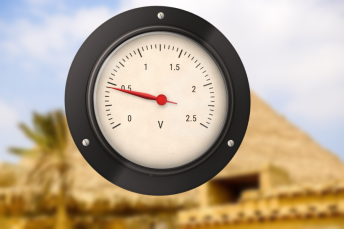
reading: value=0.45 unit=V
